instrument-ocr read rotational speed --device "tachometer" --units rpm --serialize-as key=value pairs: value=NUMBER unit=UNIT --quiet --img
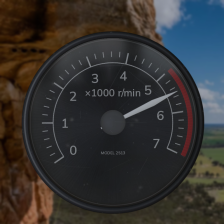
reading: value=5500 unit=rpm
